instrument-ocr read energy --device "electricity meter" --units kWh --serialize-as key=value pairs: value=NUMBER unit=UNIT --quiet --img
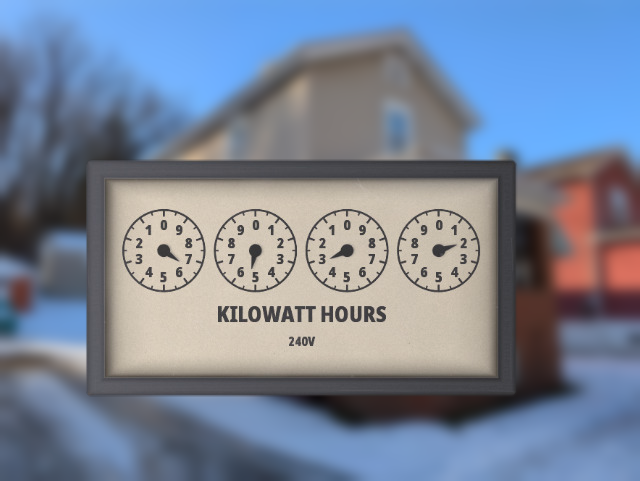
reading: value=6532 unit=kWh
